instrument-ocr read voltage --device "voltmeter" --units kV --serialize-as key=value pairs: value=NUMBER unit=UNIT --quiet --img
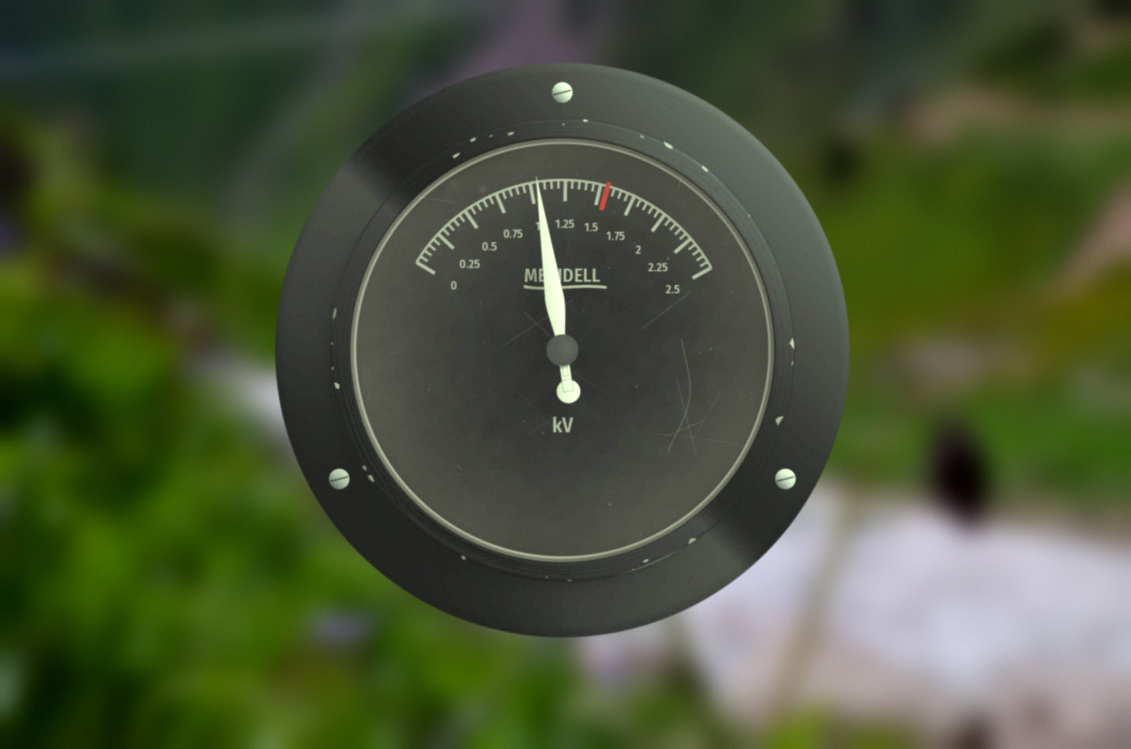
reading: value=1.05 unit=kV
